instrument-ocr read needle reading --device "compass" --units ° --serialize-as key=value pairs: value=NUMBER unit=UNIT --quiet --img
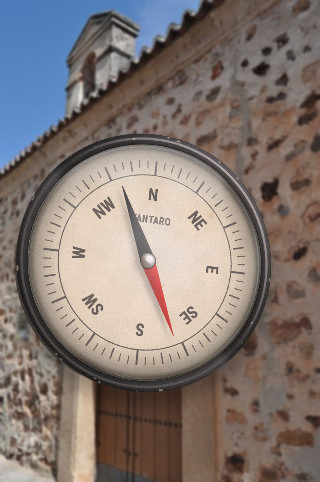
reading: value=155 unit=°
